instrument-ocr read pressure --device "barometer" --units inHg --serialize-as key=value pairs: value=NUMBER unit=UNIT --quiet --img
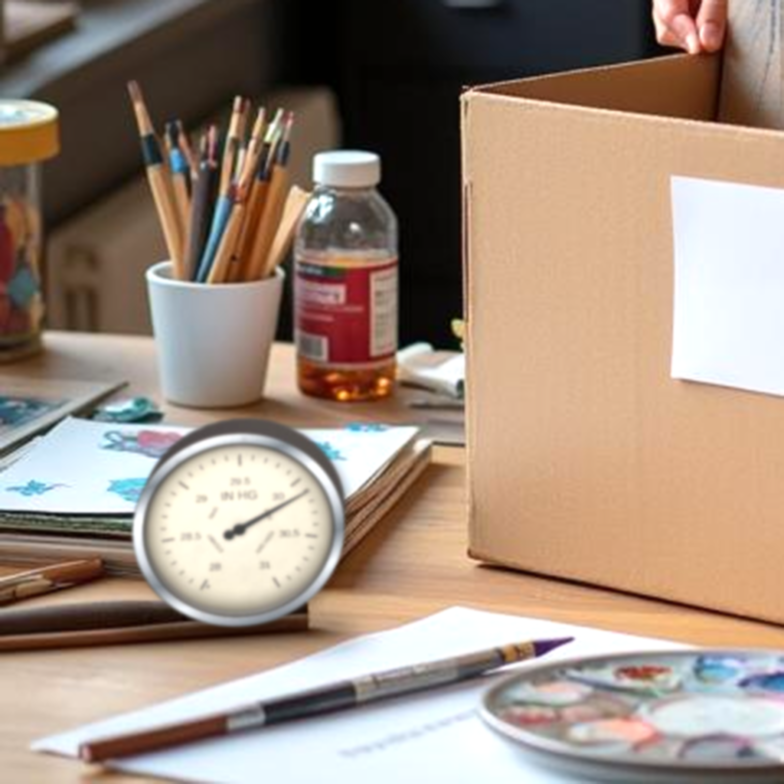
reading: value=30.1 unit=inHg
